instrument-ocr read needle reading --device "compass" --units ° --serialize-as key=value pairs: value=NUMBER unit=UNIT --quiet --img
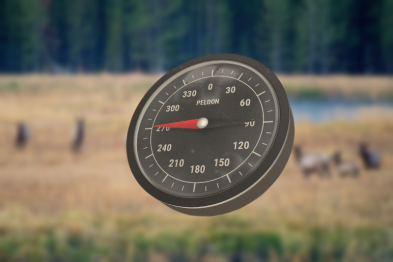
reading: value=270 unit=°
